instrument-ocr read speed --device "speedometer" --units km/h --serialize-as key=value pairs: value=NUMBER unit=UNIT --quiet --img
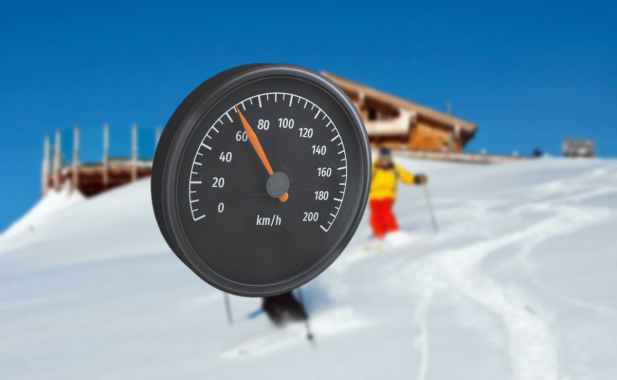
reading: value=65 unit=km/h
